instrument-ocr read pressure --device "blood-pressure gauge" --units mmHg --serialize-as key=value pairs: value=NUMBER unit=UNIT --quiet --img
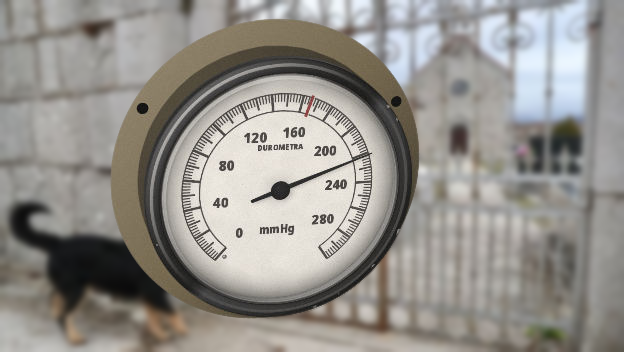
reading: value=220 unit=mmHg
